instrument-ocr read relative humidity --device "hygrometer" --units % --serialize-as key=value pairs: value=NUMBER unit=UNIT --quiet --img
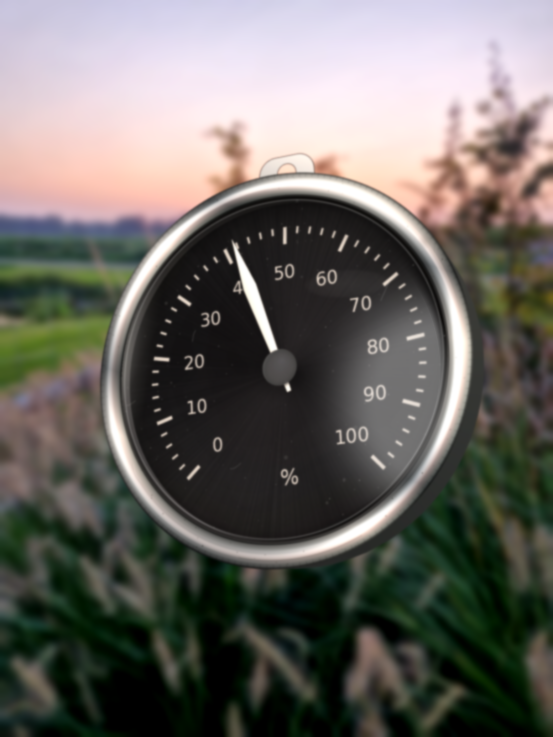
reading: value=42 unit=%
